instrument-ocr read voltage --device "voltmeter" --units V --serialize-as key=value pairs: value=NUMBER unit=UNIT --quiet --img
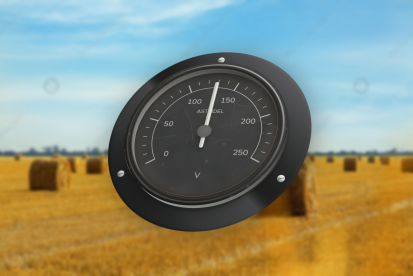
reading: value=130 unit=V
